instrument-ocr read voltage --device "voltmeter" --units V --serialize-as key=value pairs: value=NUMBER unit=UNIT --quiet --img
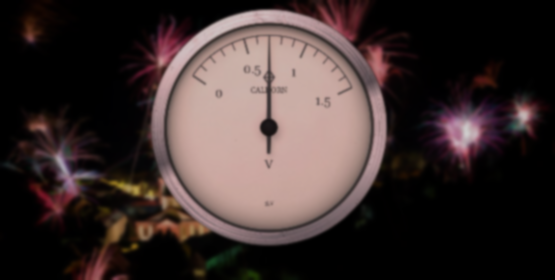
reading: value=0.7 unit=V
